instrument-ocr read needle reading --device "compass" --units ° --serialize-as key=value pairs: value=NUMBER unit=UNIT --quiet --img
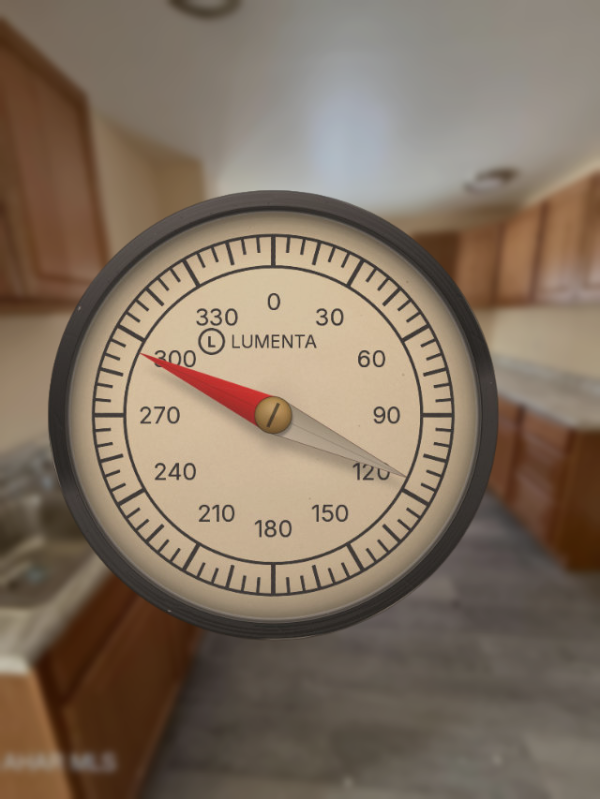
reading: value=295 unit=°
